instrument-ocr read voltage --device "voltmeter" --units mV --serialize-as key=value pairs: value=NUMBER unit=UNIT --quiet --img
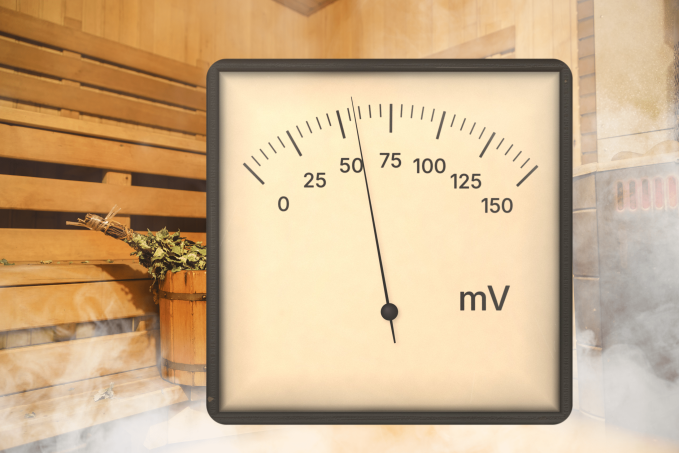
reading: value=57.5 unit=mV
